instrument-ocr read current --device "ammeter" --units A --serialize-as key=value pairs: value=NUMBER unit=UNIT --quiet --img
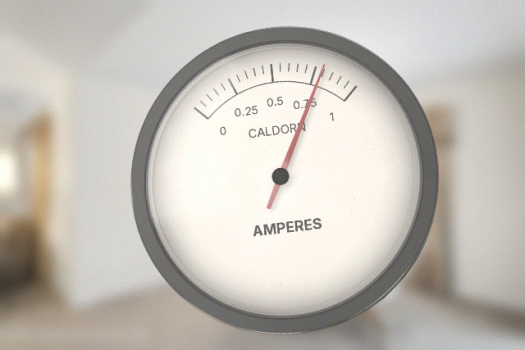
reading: value=0.8 unit=A
